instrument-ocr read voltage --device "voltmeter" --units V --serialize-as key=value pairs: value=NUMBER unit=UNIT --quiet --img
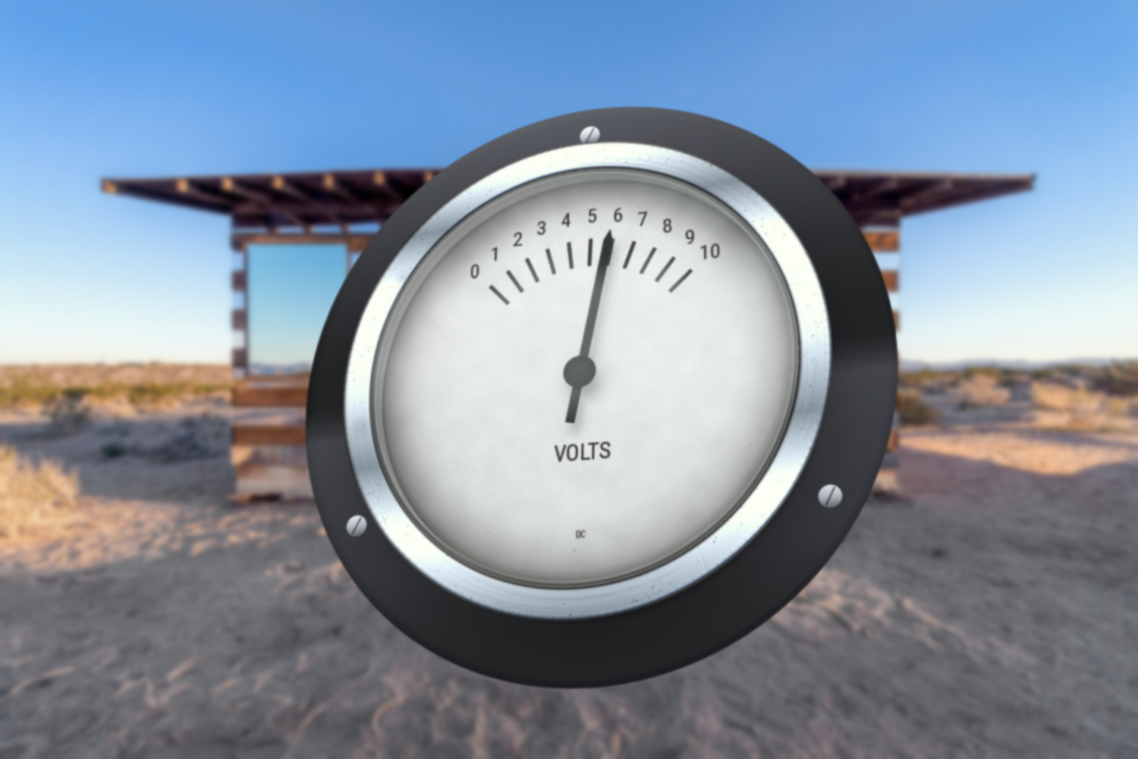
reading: value=6 unit=V
